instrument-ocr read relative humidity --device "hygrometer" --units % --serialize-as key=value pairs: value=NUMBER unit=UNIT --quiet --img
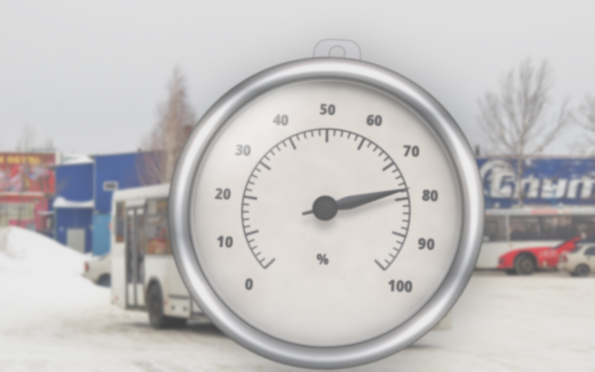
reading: value=78 unit=%
